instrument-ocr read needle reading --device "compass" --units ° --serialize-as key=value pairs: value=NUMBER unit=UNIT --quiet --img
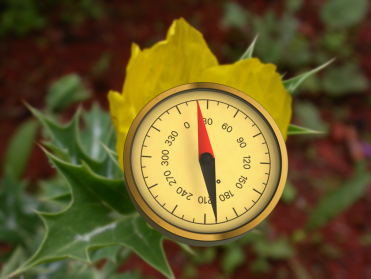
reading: value=20 unit=°
